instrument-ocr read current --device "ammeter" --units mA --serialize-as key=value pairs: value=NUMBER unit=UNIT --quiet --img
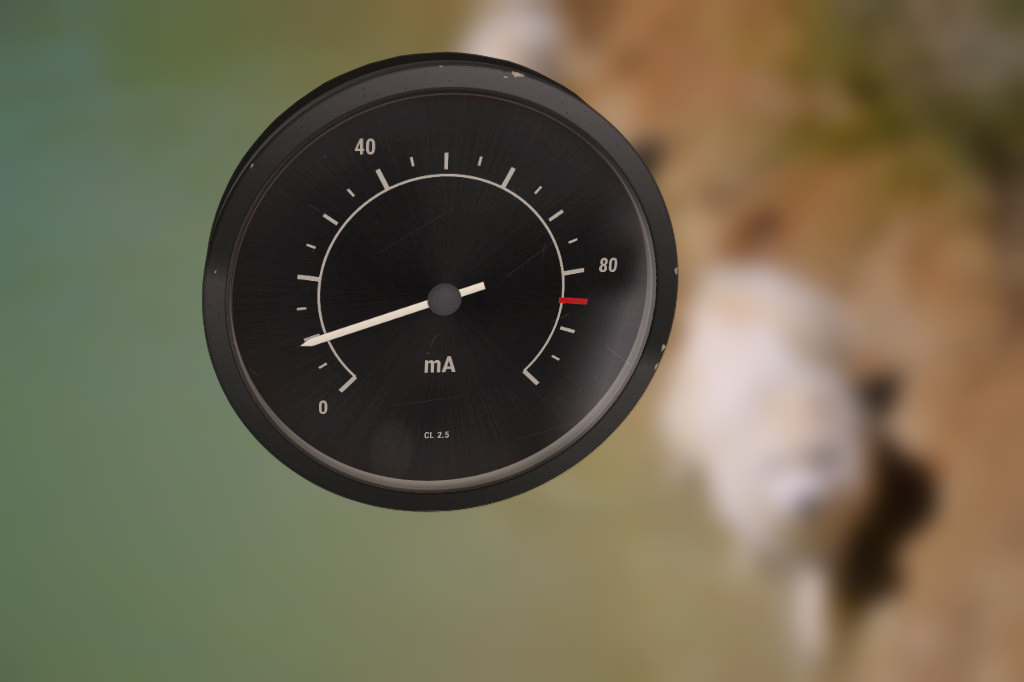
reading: value=10 unit=mA
